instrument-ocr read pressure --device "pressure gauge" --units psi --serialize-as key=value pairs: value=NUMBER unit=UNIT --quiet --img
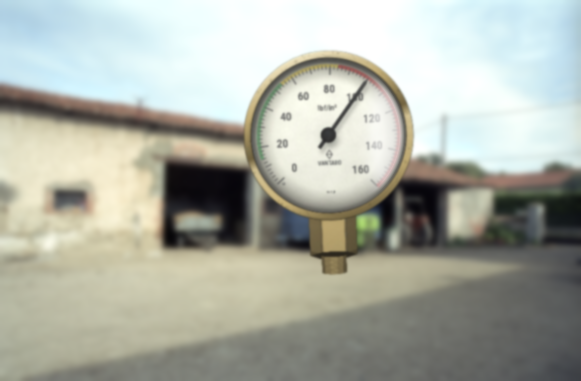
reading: value=100 unit=psi
